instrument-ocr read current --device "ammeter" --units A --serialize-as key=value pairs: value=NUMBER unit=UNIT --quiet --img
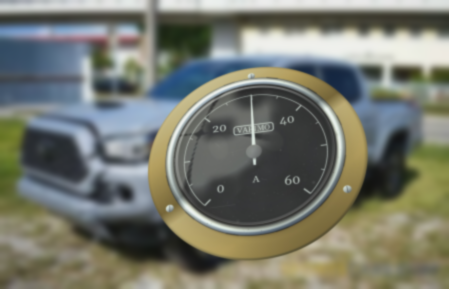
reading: value=30 unit=A
